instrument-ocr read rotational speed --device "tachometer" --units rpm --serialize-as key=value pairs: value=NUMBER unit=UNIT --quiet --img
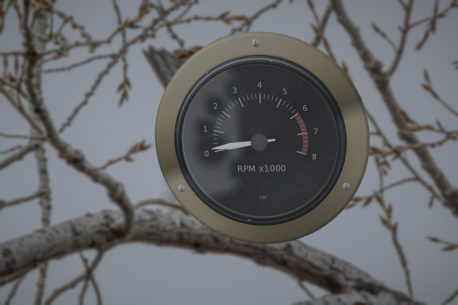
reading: value=200 unit=rpm
